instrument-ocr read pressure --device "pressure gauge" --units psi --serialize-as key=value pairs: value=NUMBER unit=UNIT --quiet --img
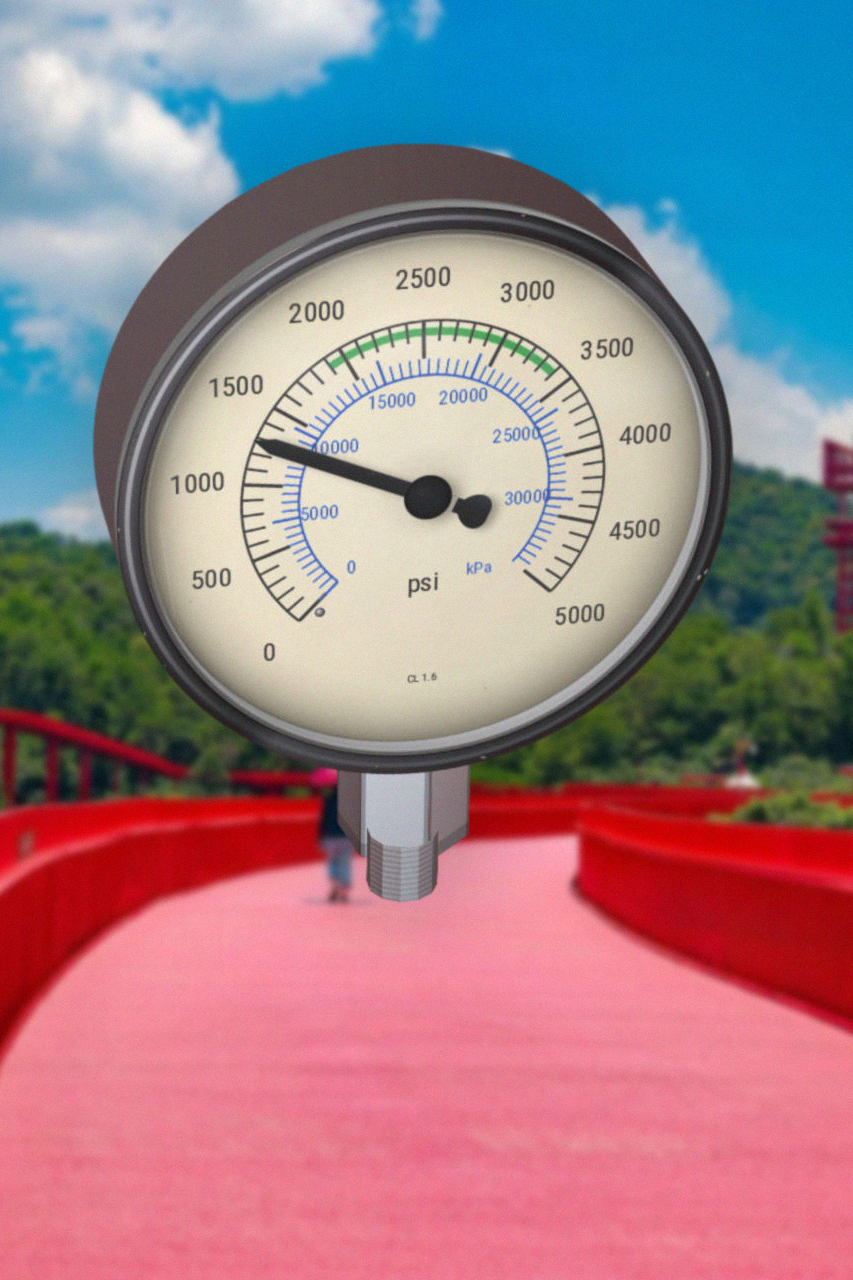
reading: value=1300 unit=psi
